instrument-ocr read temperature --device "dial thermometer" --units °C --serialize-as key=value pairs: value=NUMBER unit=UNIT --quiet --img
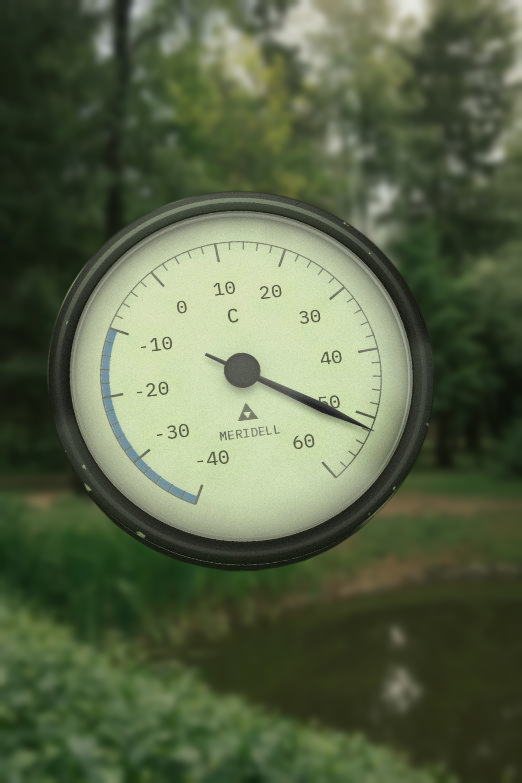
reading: value=52 unit=°C
